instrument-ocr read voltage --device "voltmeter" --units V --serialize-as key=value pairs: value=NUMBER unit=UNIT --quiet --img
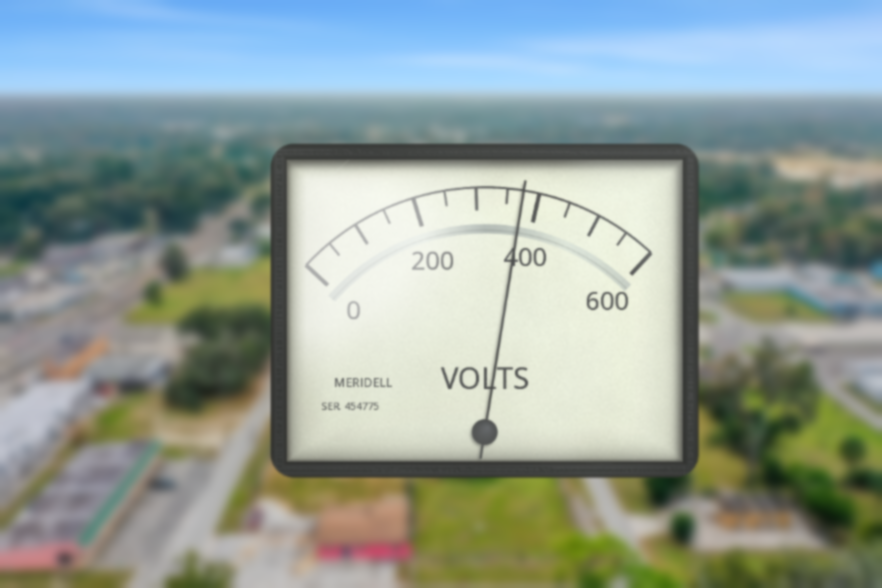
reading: value=375 unit=V
